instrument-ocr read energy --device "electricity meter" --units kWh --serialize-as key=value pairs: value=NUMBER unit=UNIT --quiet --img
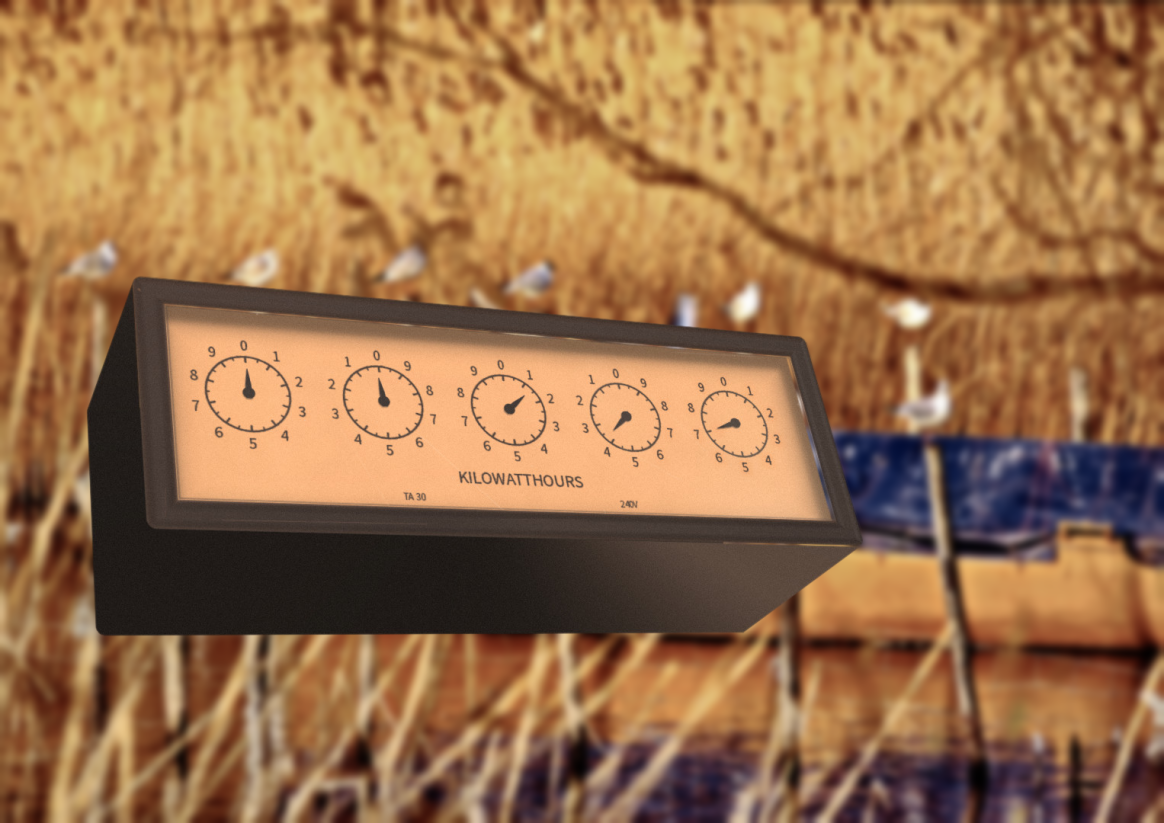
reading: value=137 unit=kWh
